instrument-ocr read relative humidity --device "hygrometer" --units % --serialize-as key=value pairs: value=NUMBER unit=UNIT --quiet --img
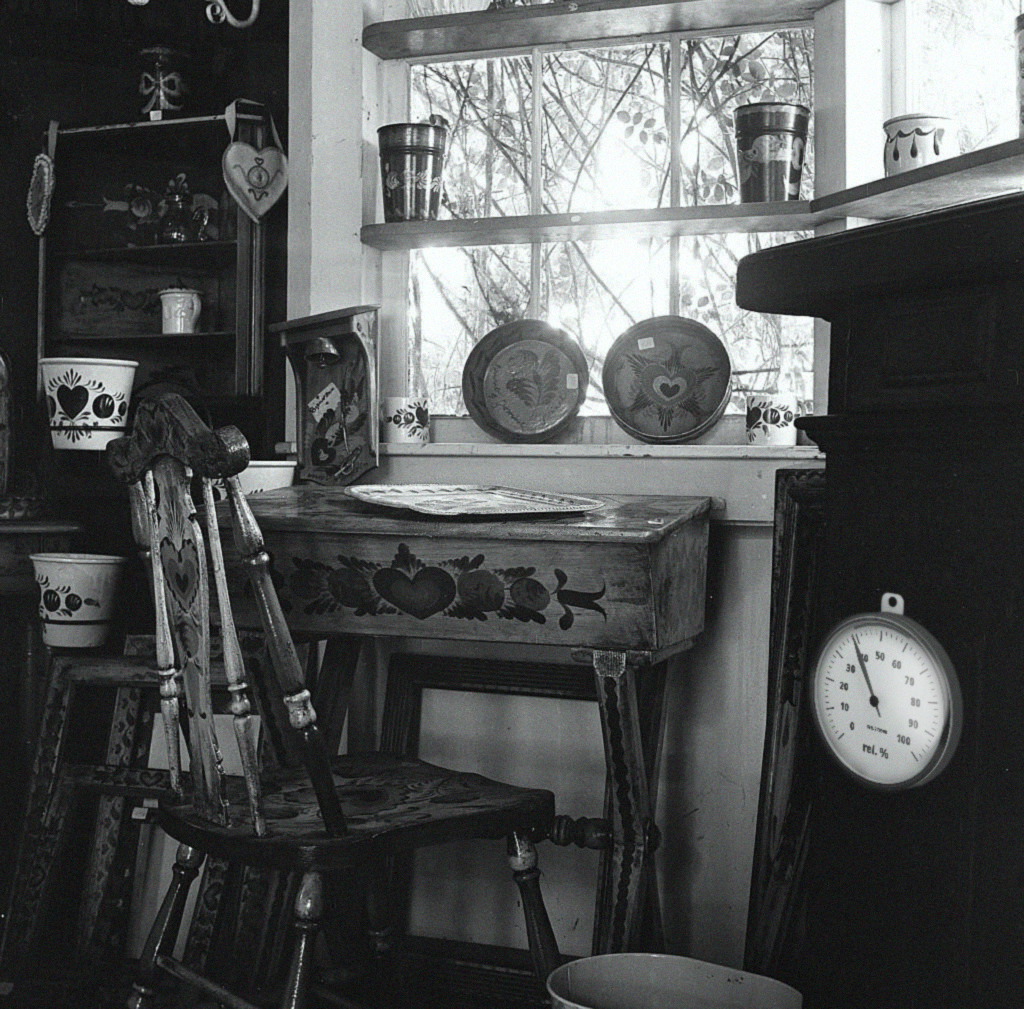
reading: value=40 unit=%
